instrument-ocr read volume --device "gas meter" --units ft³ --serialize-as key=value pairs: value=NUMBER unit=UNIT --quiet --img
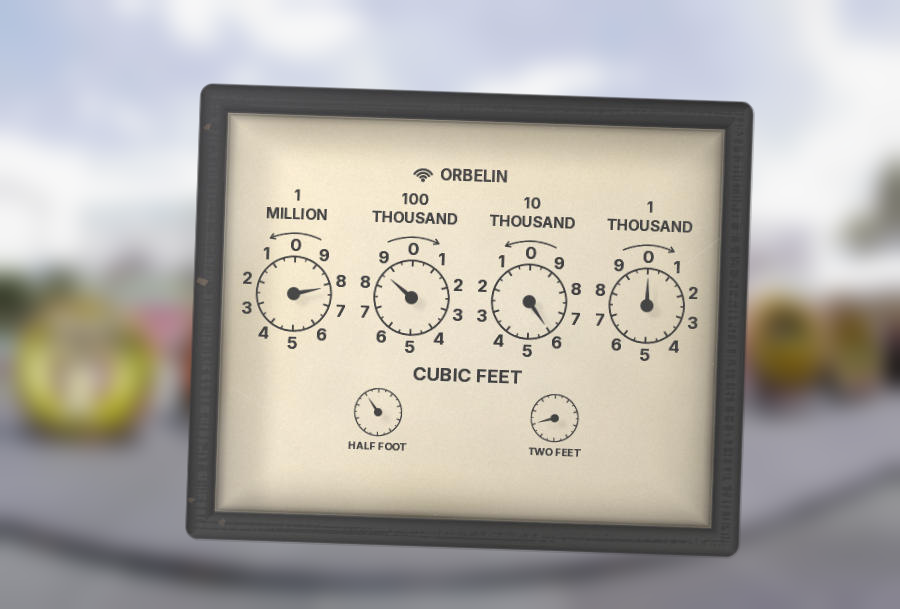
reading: value=786000 unit=ft³
